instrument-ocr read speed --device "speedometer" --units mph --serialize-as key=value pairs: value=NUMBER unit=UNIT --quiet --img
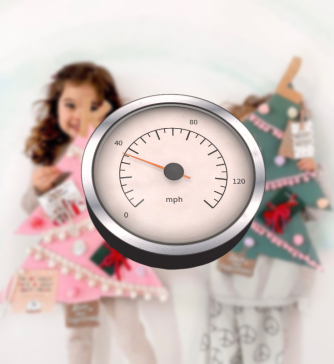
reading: value=35 unit=mph
